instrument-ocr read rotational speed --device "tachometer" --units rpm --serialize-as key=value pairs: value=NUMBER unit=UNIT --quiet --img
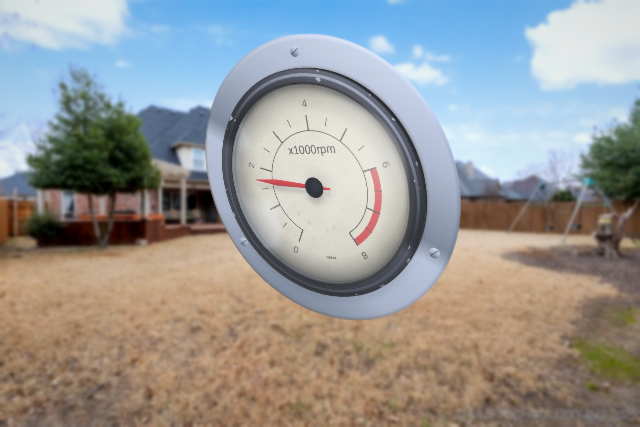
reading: value=1750 unit=rpm
